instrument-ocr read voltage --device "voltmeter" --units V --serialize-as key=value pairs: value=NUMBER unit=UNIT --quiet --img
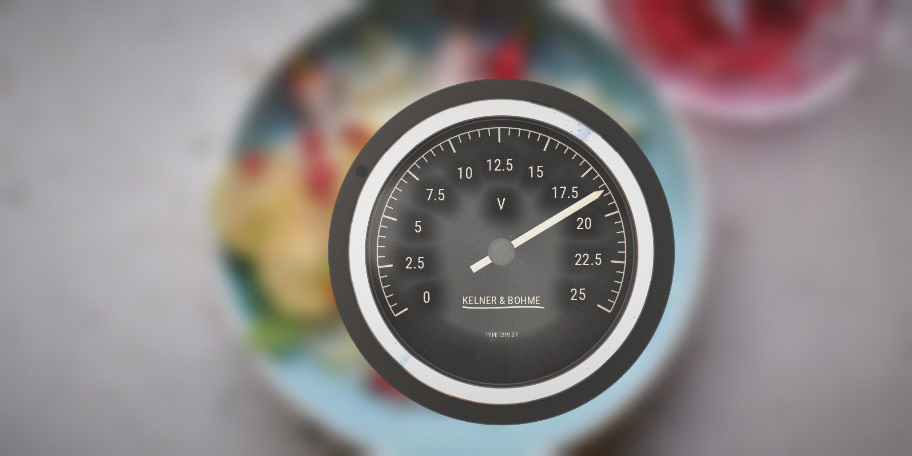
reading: value=18.75 unit=V
